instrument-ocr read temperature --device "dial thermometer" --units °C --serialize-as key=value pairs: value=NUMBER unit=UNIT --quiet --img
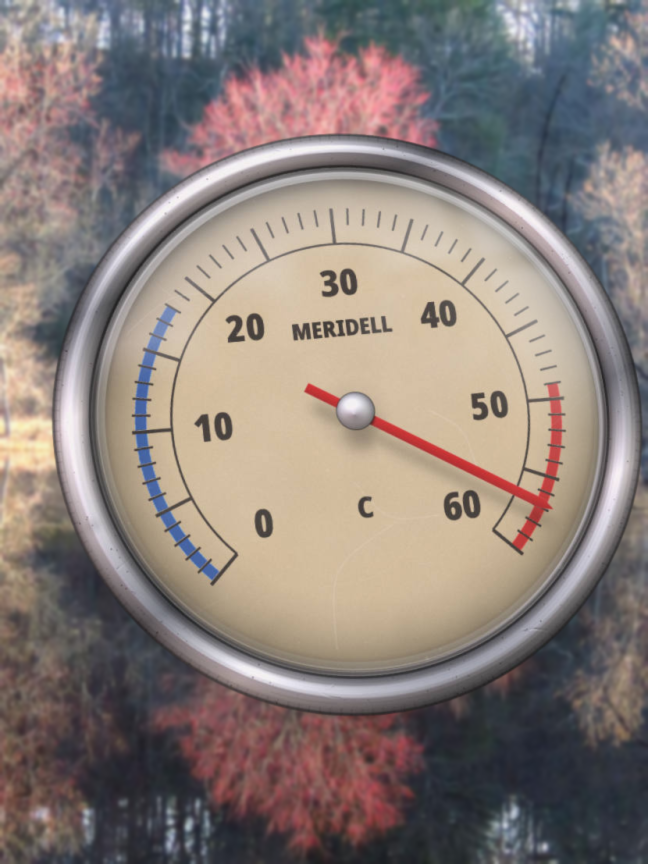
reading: value=57 unit=°C
